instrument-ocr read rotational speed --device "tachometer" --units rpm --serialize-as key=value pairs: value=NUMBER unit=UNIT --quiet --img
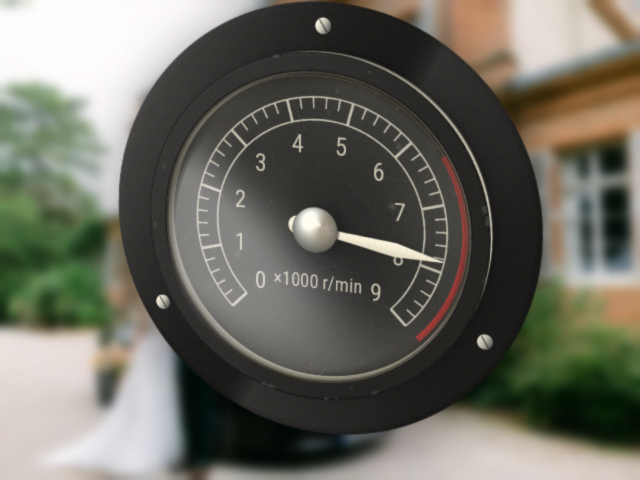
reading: value=7800 unit=rpm
